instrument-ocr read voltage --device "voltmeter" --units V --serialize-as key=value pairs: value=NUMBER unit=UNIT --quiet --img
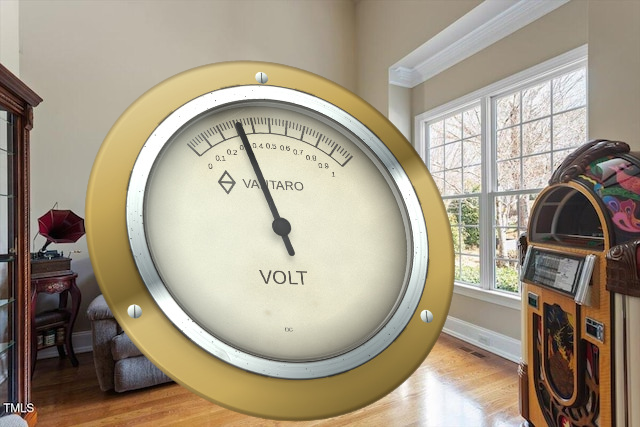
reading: value=0.3 unit=V
